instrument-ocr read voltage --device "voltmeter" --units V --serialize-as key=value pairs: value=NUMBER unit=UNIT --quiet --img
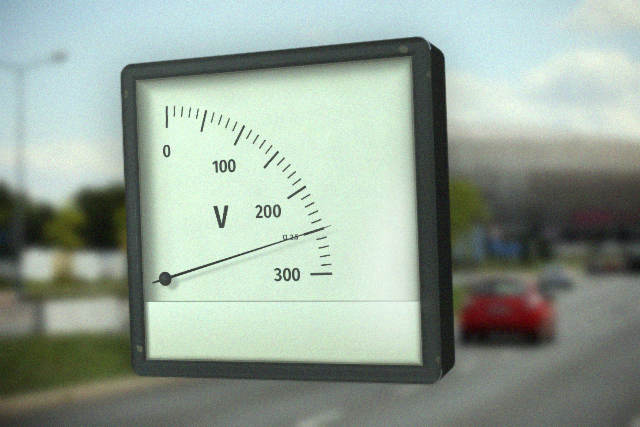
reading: value=250 unit=V
